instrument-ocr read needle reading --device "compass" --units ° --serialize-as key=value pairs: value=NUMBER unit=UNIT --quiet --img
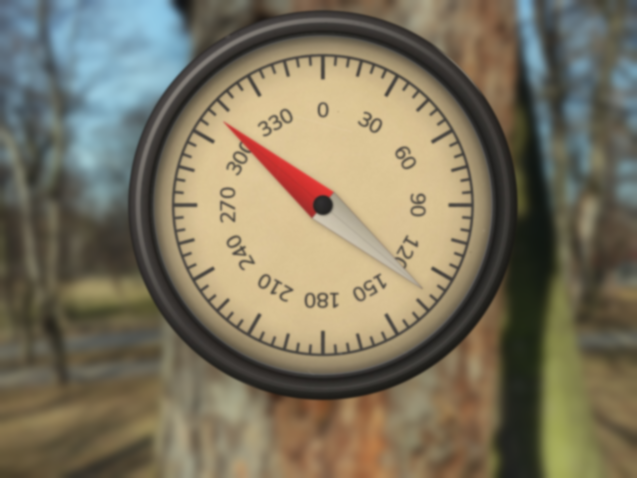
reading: value=310 unit=°
